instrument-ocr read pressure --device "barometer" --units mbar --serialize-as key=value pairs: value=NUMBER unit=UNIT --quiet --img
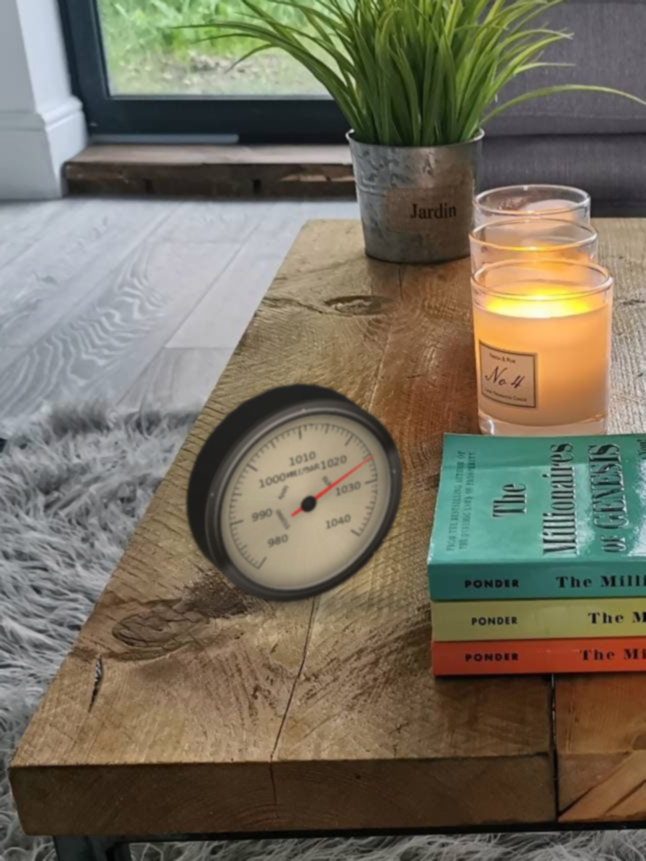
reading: value=1025 unit=mbar
